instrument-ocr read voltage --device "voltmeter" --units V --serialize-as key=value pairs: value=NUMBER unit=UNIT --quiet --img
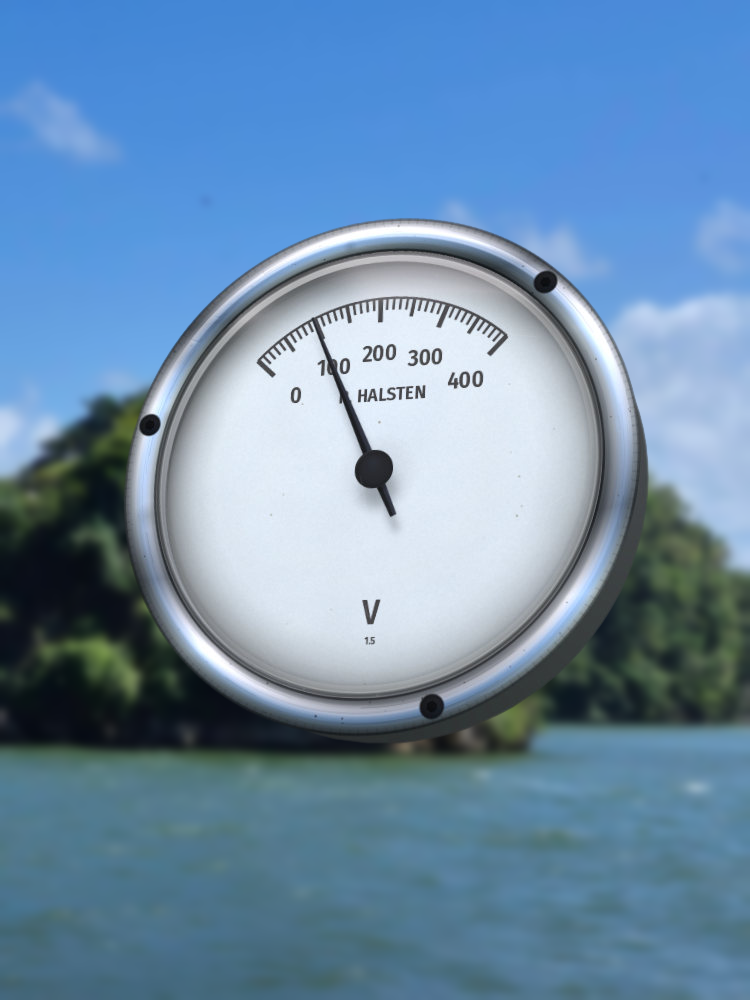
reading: value=100 unit=V
